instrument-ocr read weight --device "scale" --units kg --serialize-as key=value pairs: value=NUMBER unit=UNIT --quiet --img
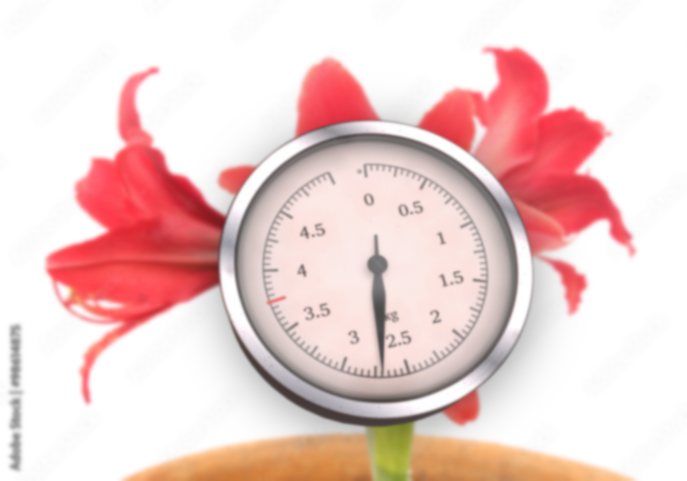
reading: value=2.7 unit=kg
